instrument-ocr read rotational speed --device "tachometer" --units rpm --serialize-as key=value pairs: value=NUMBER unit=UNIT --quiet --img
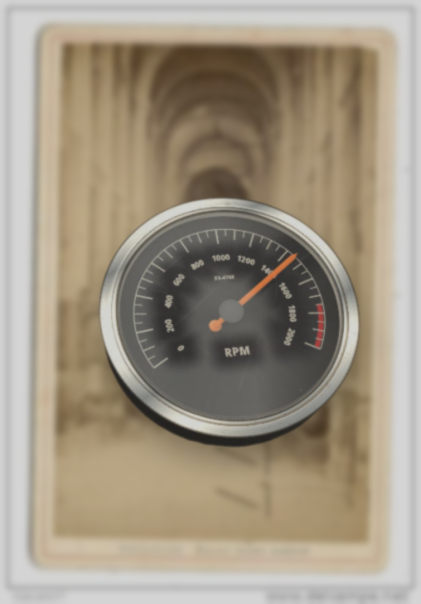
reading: value=1450 unit=rpm
